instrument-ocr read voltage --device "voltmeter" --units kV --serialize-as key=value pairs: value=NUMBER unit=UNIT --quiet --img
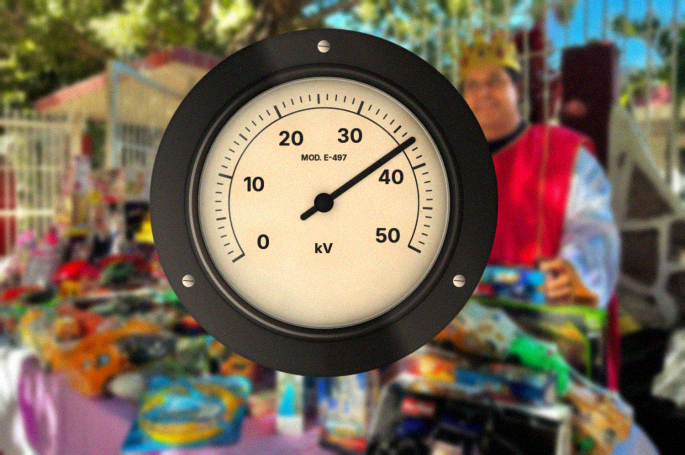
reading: value=37 unit=kV
